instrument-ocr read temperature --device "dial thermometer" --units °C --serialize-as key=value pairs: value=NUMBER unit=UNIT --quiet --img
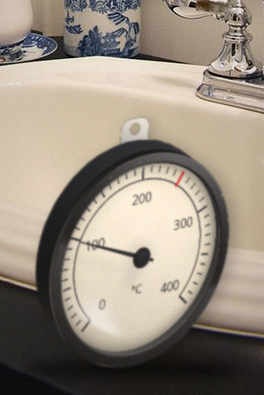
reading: value=100 unit=°C
